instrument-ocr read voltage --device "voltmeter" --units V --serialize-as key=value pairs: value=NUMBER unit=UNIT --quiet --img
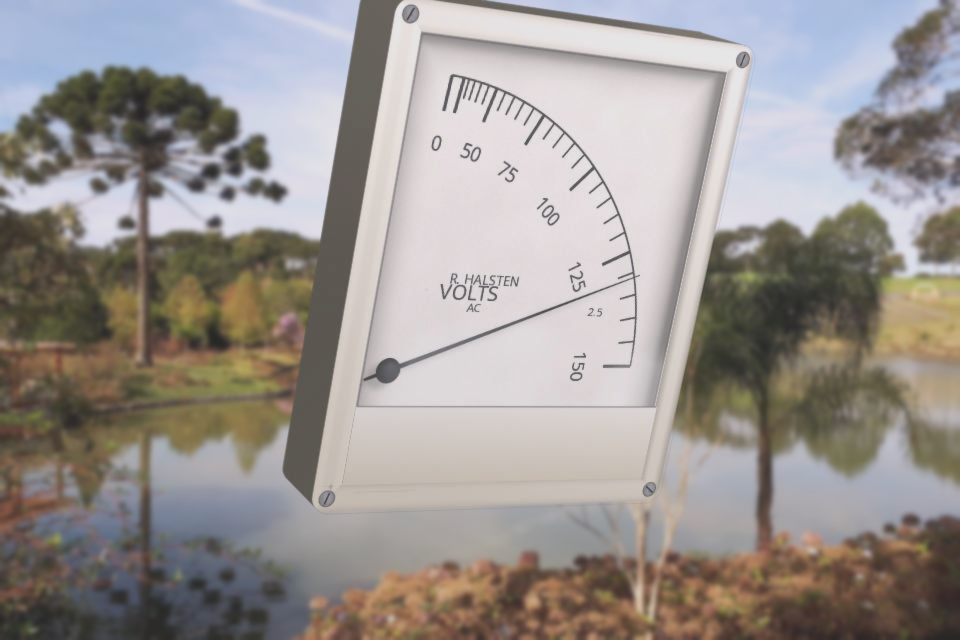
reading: value=130 unit=V
